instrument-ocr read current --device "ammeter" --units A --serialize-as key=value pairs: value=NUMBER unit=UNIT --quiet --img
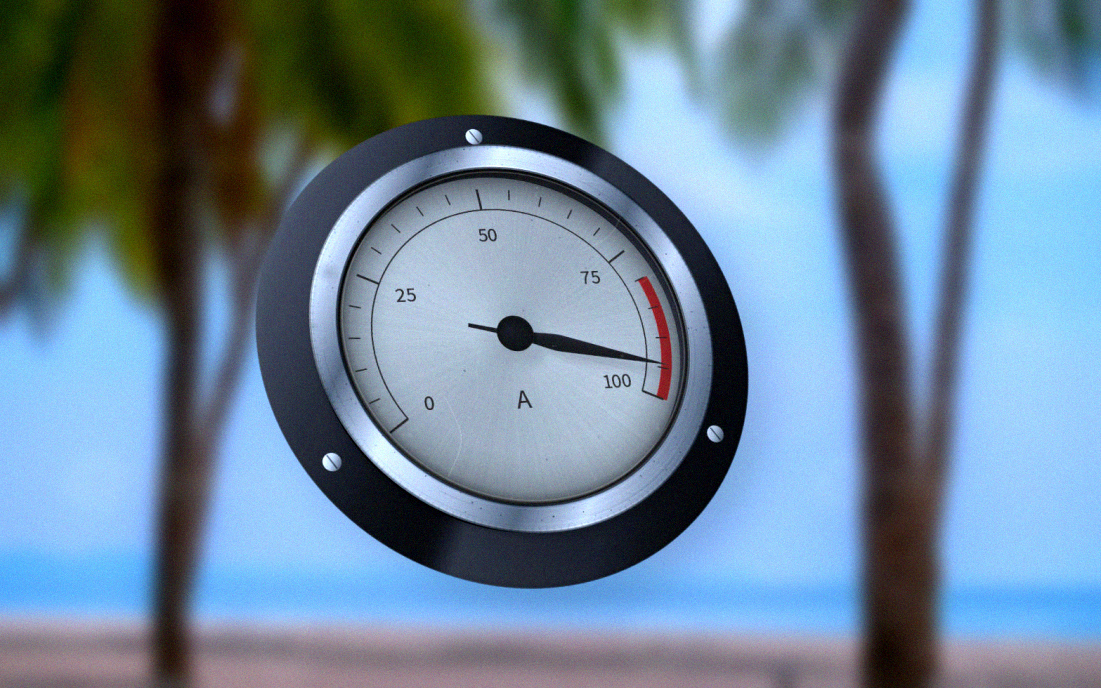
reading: value=95 unit=A
